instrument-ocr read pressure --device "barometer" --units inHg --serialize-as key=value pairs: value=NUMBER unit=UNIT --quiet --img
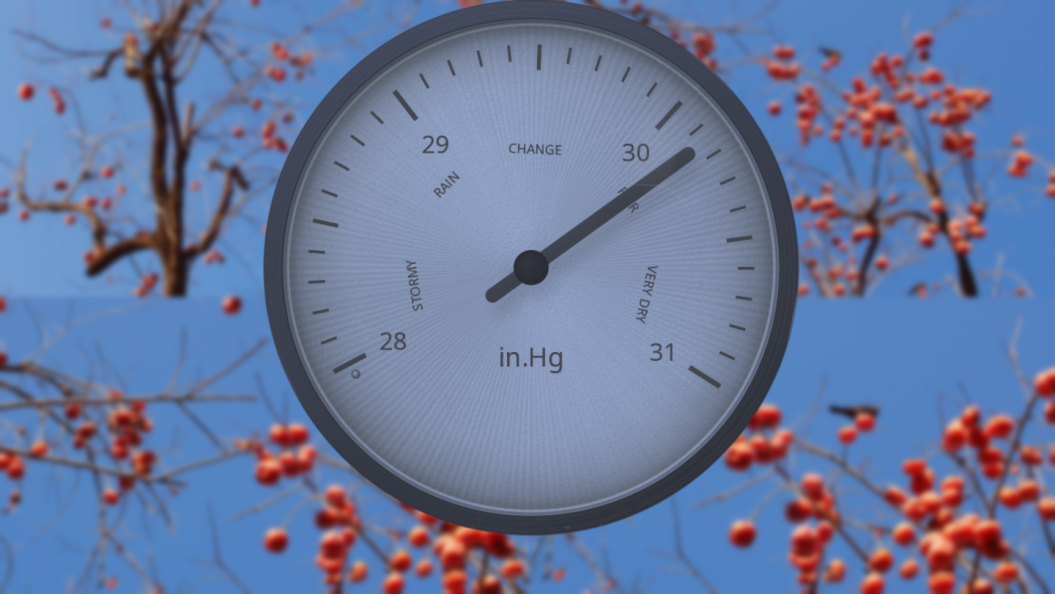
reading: value=30.15 unit=inHg
